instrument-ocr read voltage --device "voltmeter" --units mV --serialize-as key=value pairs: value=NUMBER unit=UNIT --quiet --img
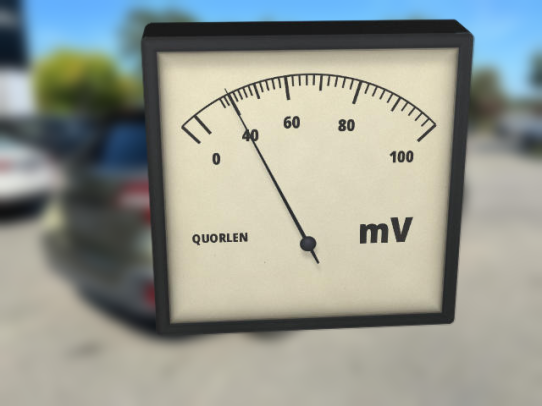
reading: value=40 unit=mV
